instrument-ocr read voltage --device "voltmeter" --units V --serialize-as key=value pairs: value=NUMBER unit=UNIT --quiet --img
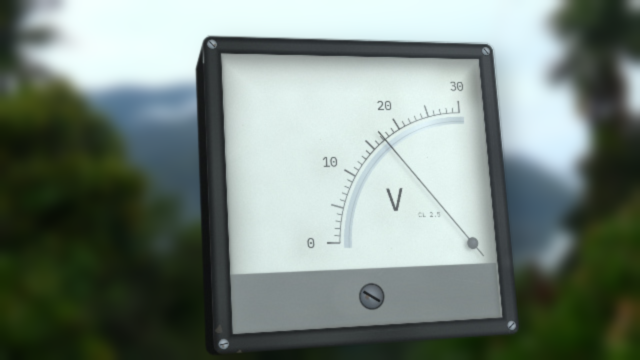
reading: value=17 unit=V
